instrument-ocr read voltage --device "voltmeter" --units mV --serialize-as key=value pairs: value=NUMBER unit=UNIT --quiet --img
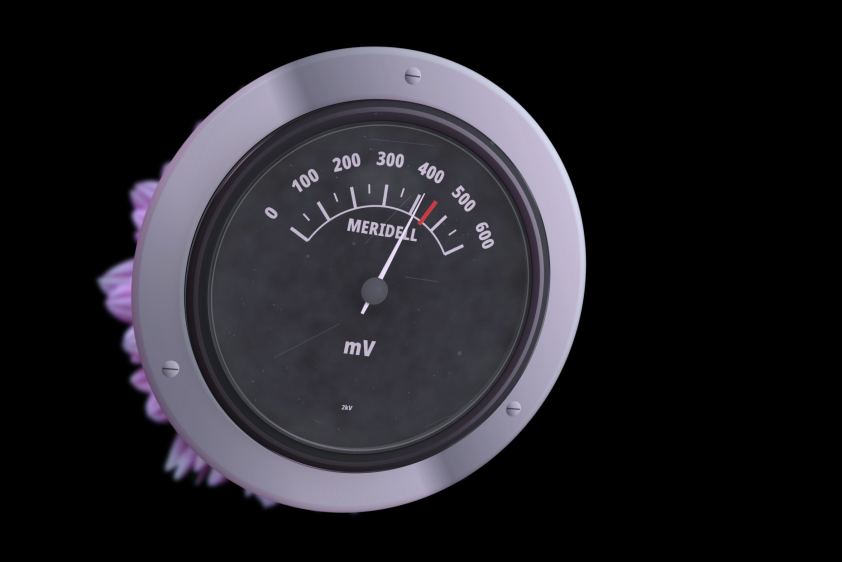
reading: value=400 unit=mV
